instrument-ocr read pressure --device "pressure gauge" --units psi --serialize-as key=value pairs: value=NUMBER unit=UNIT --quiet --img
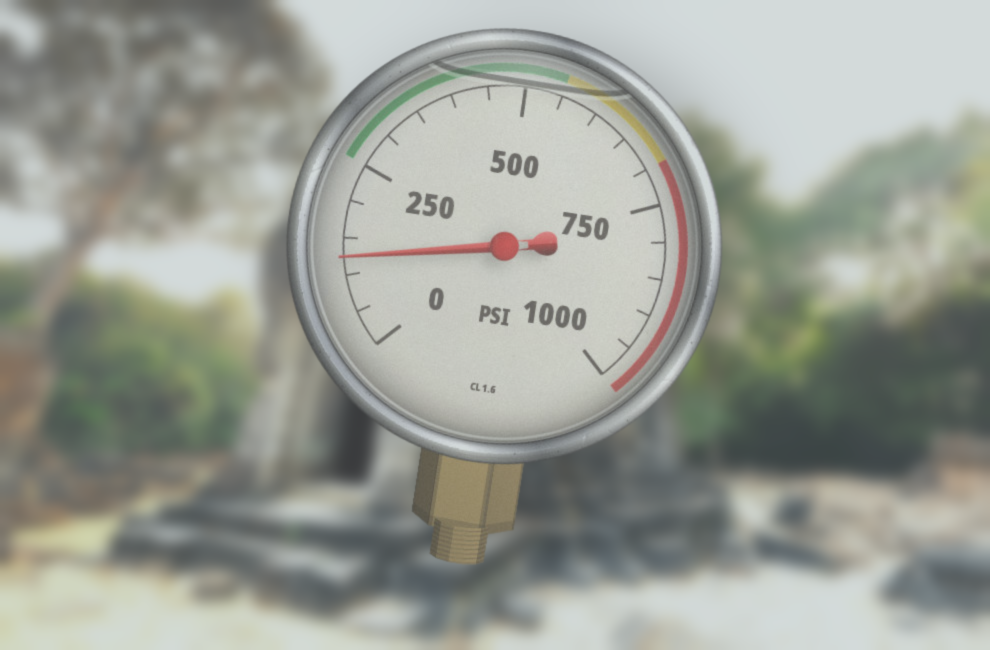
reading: value=125 unit=psi
